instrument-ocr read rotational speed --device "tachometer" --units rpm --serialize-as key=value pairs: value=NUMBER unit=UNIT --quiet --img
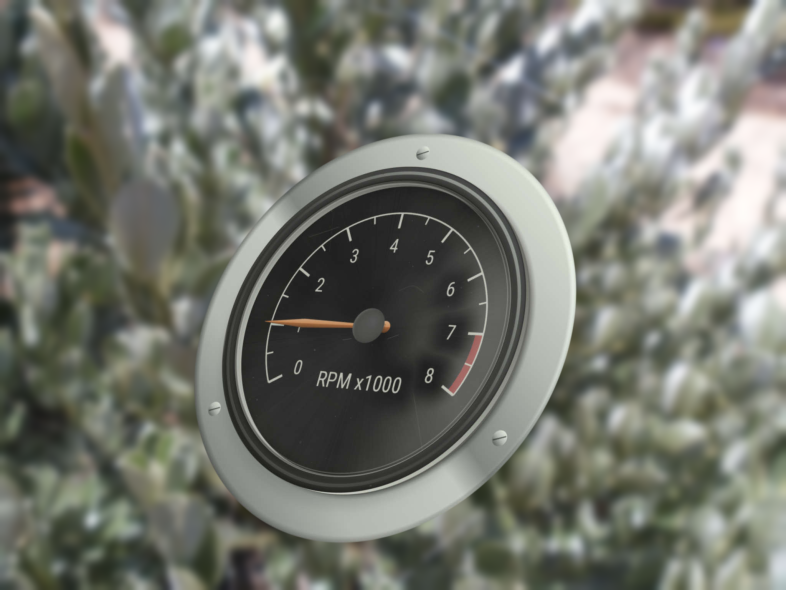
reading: value=1000 unit=rpm
